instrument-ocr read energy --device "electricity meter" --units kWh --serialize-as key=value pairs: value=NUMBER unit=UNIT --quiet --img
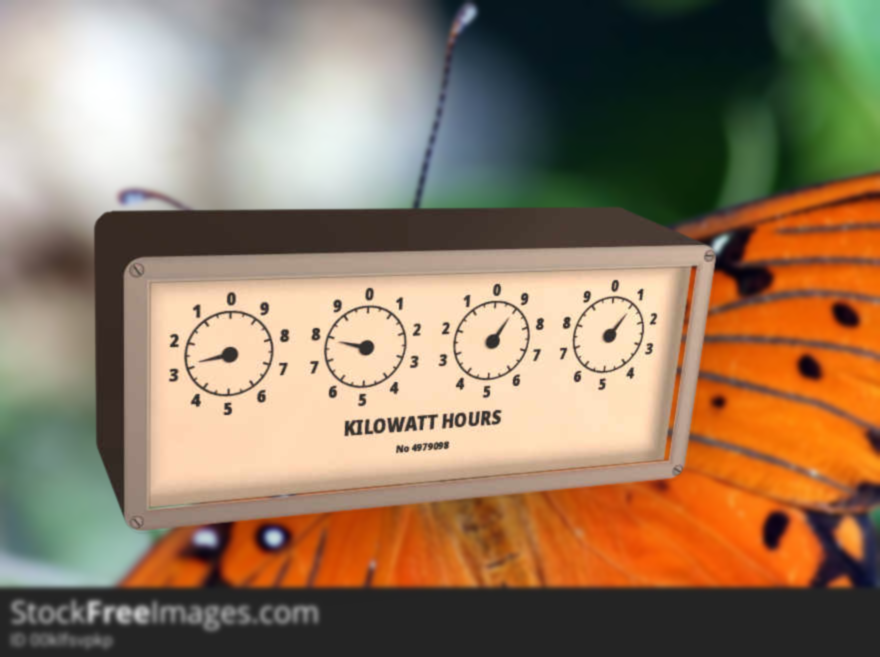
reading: value=2791 unit=kWh
